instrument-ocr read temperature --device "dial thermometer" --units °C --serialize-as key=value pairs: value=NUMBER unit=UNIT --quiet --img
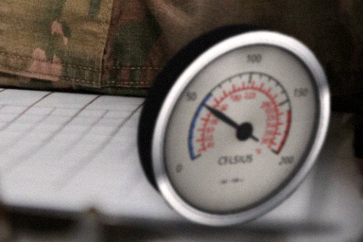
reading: value=50 unit=°C
